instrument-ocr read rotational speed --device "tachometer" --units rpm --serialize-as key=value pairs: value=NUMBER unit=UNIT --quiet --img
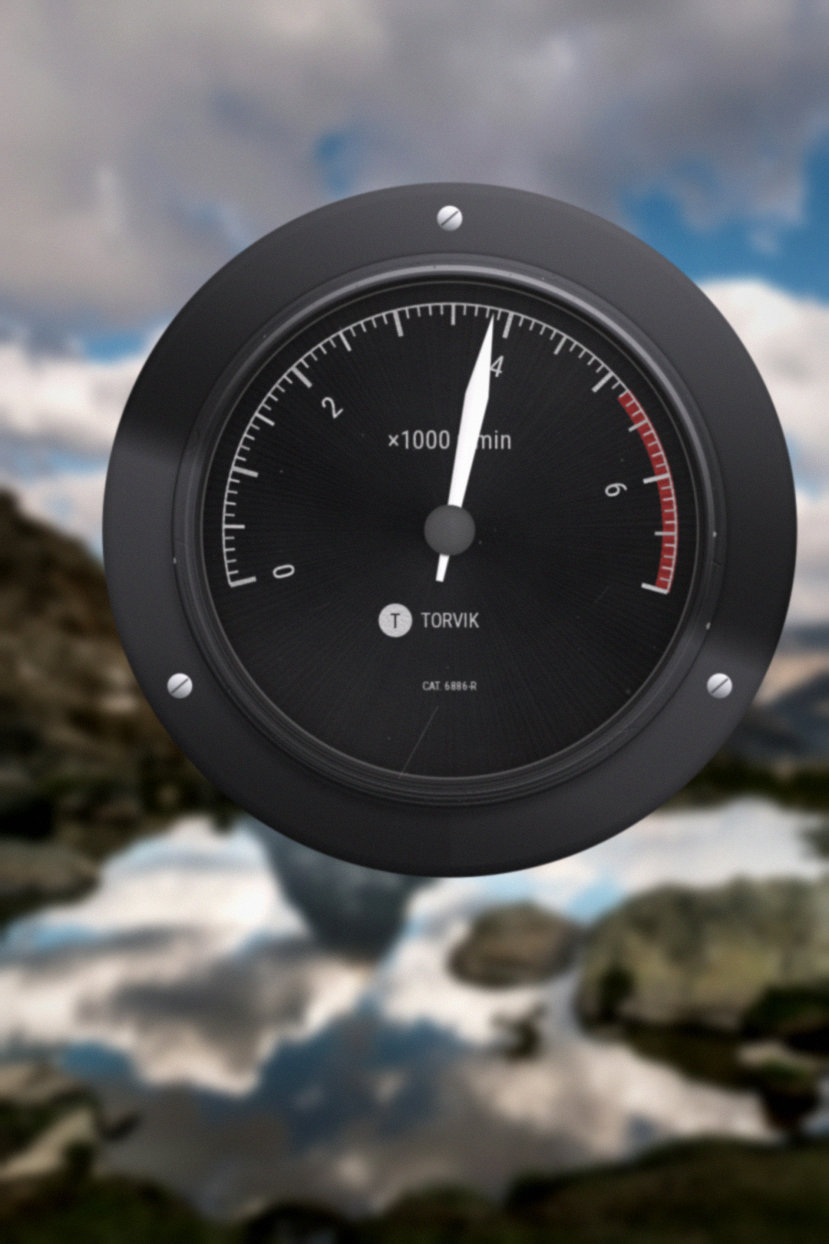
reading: value=3850 unit=rpm
